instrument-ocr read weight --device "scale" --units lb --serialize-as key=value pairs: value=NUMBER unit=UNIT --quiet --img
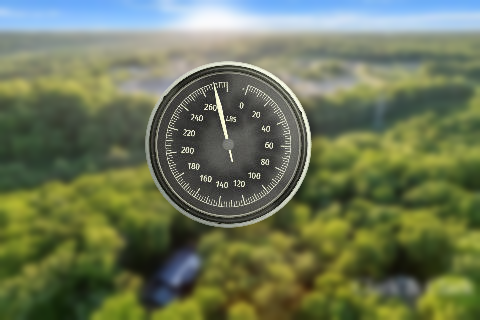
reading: value=270 unit=lb
